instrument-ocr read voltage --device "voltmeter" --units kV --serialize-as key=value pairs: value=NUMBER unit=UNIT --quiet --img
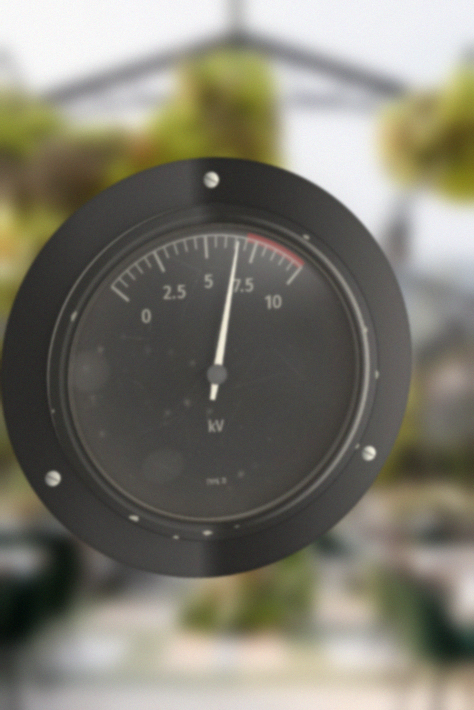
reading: value=6.5 unit=kV
